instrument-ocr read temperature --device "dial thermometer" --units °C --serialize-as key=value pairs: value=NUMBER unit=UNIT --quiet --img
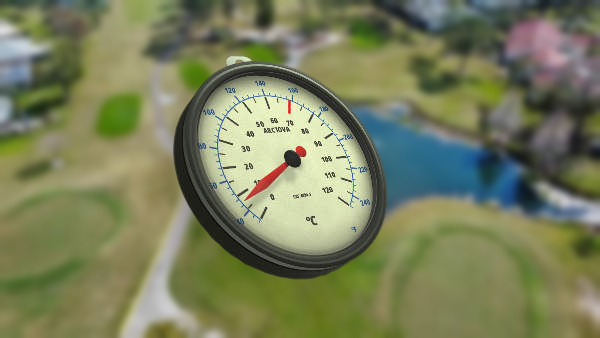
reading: value=7.5 unit=°C
